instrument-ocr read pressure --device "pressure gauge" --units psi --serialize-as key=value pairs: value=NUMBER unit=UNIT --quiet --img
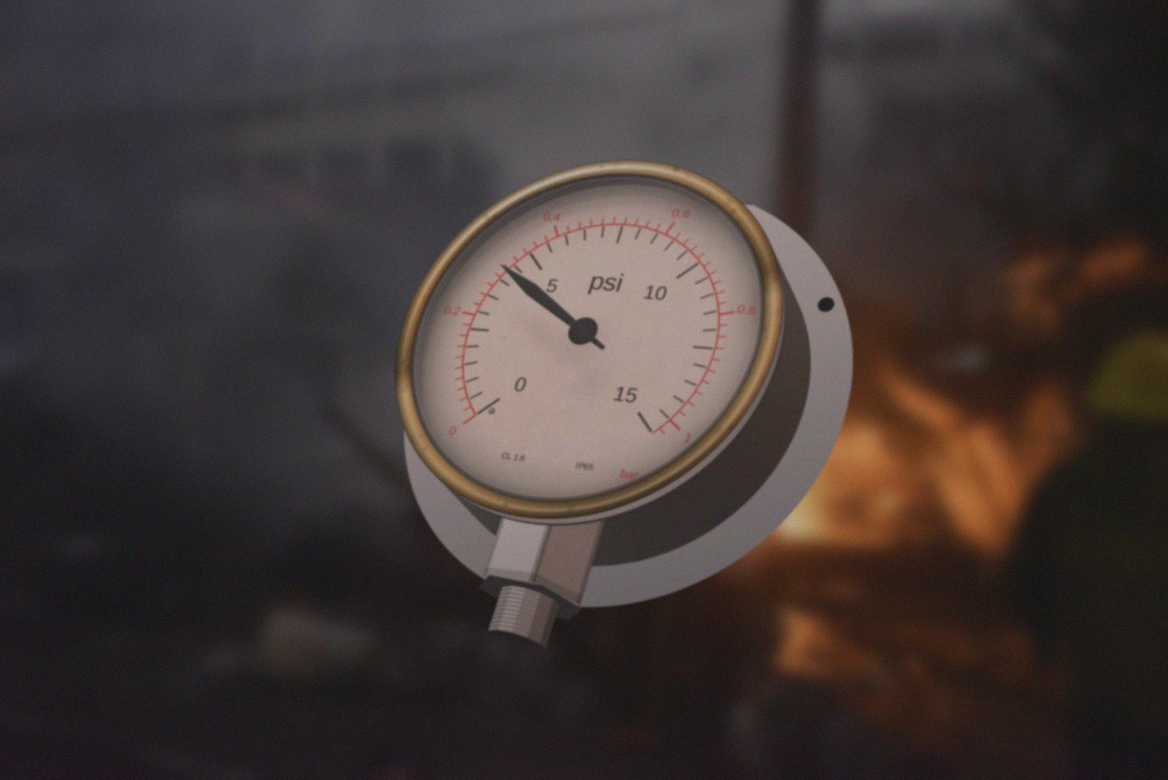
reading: value=4.25 unit=psi
